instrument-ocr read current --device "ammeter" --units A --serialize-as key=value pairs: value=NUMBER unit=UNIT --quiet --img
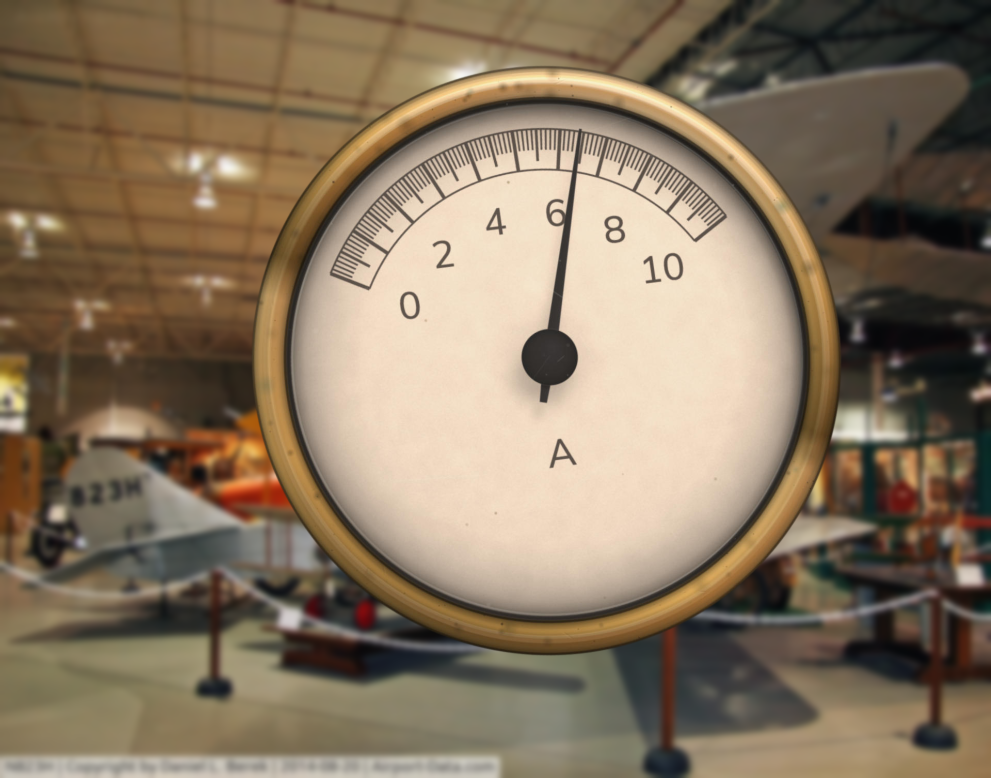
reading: value=6.4 unit=A
